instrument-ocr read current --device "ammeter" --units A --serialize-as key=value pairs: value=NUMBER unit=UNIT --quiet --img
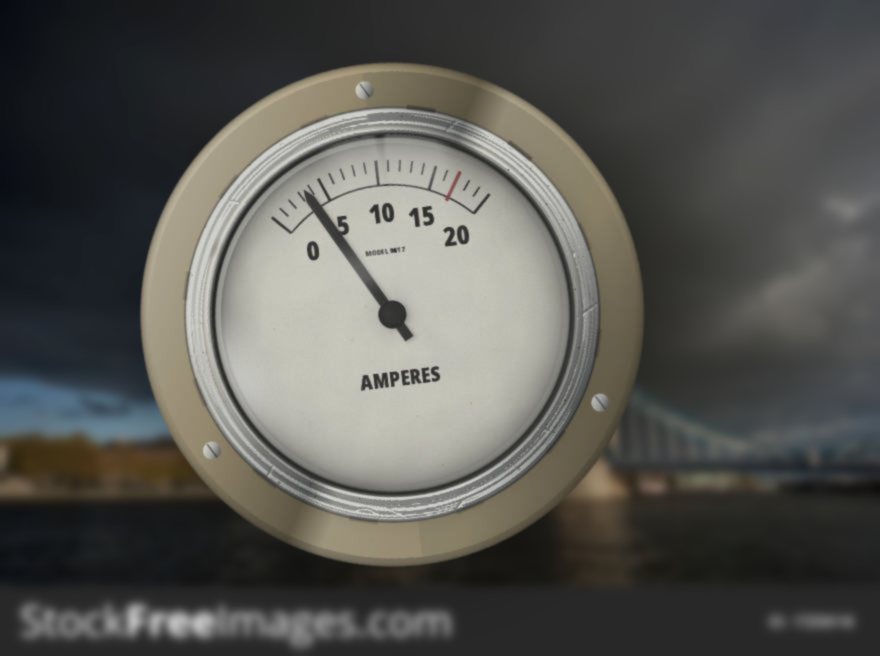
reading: value=3.5 unit=A
